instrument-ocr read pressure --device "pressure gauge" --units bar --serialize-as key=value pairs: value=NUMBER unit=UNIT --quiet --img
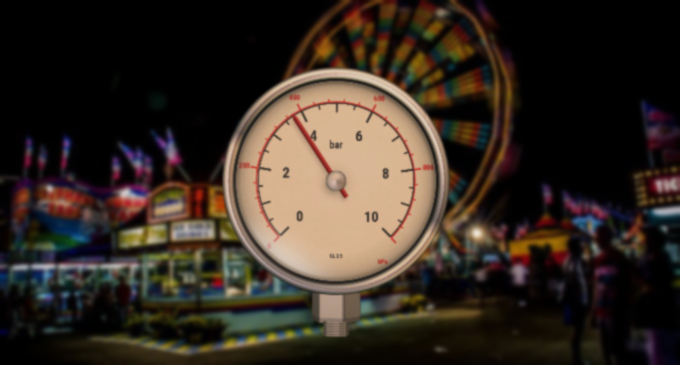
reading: value=3.75 unit=bar
